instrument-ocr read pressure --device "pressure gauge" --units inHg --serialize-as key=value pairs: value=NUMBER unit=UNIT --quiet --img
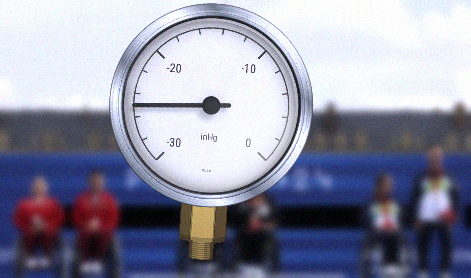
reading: value=-25 unit=inHg
